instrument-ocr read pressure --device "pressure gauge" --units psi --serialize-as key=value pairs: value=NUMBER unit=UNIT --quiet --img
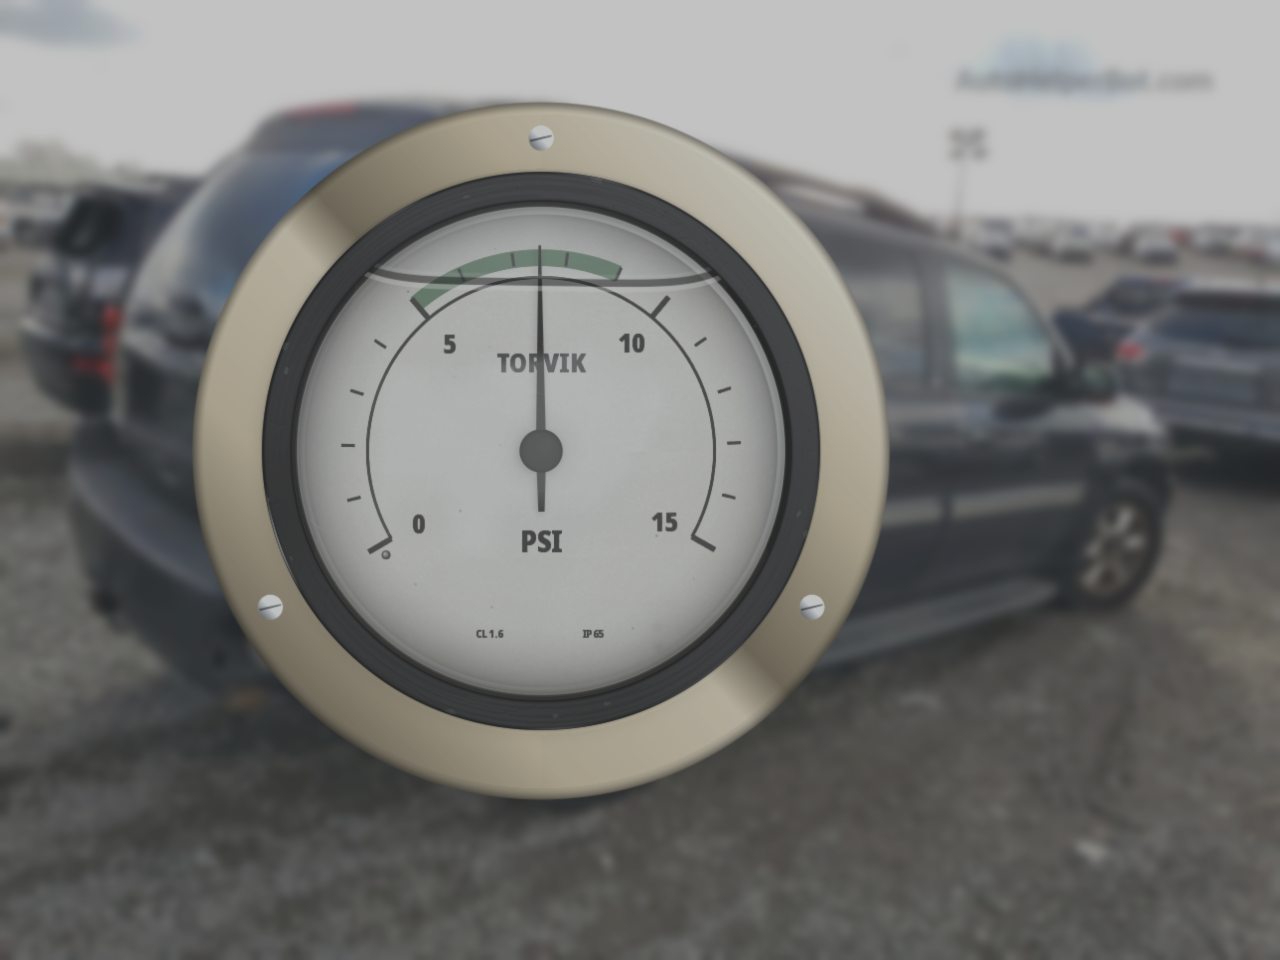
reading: value=7.5 unit=psi
